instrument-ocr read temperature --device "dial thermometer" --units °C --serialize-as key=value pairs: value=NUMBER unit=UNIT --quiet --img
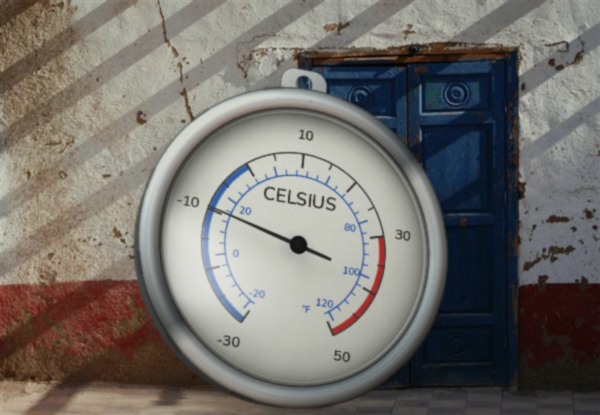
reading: value=-10 unit=°C
